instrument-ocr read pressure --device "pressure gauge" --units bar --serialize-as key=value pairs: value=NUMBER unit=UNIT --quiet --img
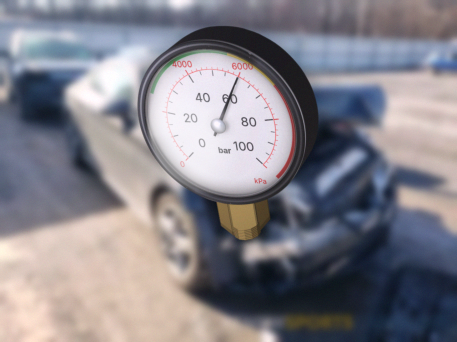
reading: value=60 unit=bar
